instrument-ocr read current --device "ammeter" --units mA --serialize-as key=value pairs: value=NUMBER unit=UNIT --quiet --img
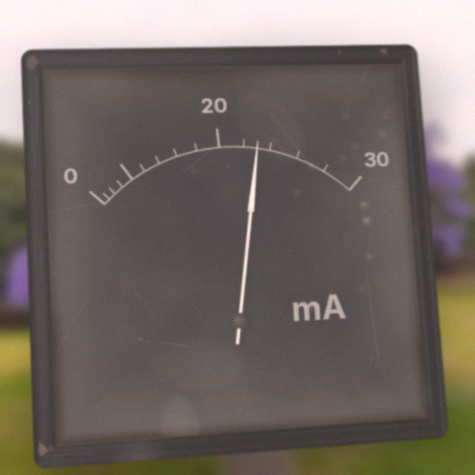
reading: value=23 unit=mA
